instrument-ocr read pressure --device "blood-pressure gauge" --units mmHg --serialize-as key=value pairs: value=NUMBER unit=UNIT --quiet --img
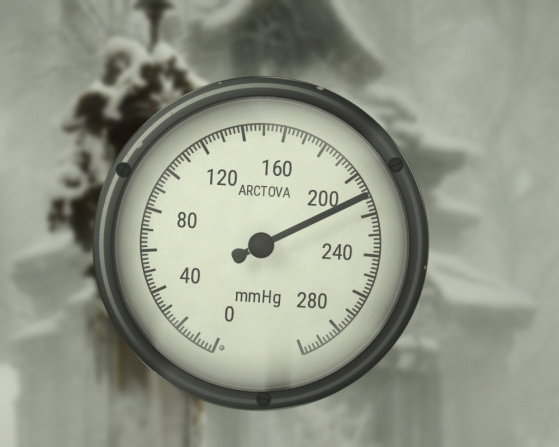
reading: value=210 unit=mmHg
